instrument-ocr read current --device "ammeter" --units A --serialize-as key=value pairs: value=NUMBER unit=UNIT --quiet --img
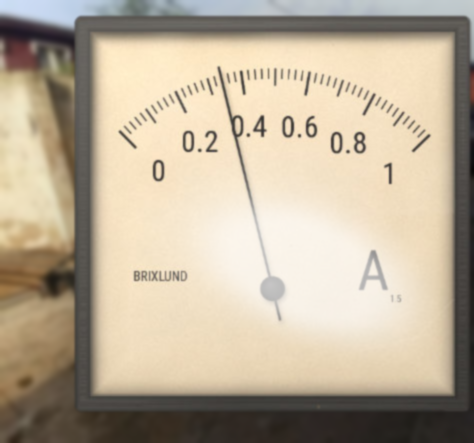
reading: value=0.34 unit=A
